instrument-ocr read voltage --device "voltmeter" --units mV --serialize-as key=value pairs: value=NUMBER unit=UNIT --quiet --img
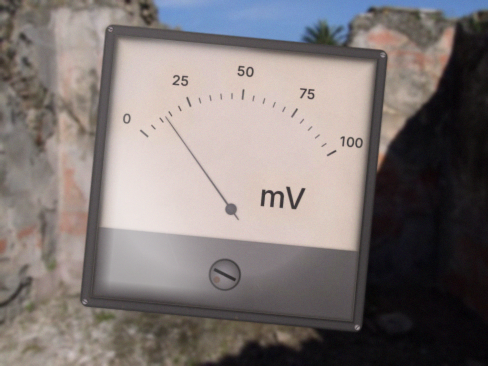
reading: value=12.5 unit=mV
